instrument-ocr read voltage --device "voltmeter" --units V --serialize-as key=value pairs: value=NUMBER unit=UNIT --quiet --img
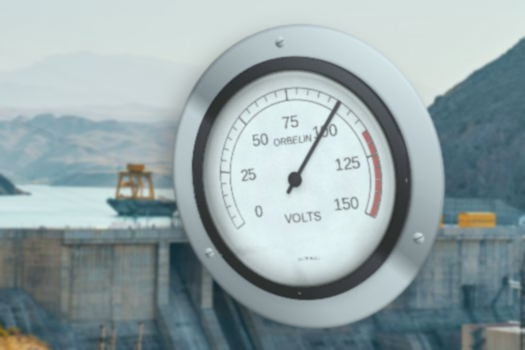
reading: value=100 unit=V
